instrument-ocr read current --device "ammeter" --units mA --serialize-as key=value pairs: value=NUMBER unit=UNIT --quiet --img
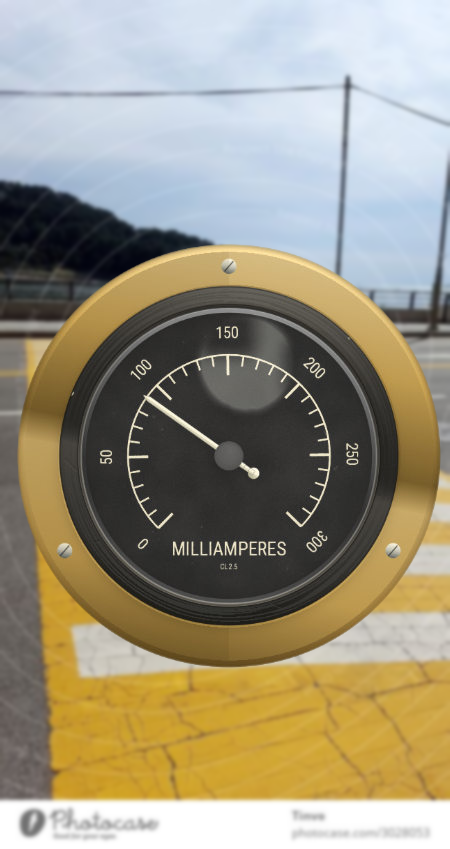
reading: value=90 unit=mA
